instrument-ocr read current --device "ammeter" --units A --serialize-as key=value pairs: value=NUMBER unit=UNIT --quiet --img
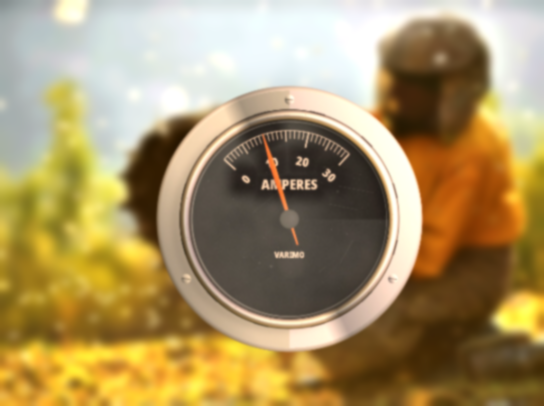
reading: value=10 unit=A
